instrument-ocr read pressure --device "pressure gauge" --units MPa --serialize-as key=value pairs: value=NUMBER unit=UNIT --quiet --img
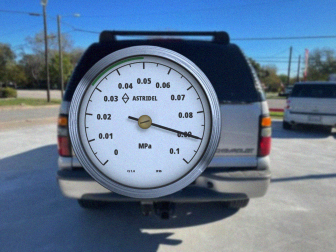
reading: value=0.09 unit=MPa
